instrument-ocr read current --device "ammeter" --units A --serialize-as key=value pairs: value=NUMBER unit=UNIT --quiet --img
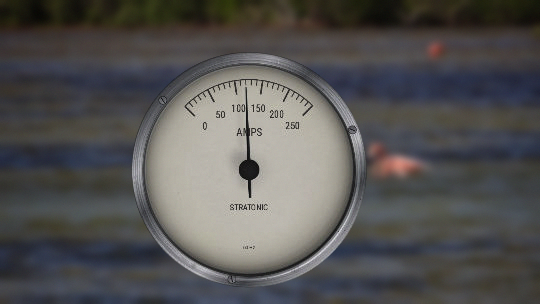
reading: value=120 unit=A
